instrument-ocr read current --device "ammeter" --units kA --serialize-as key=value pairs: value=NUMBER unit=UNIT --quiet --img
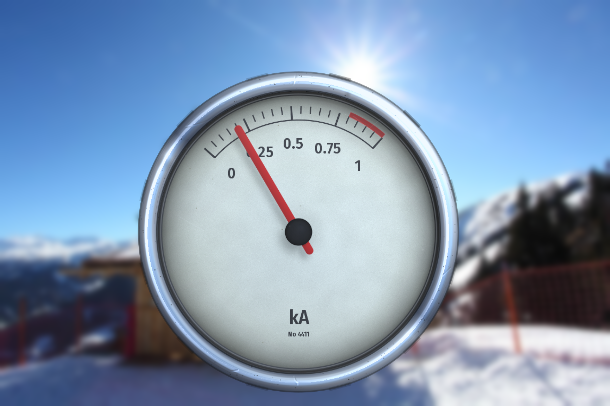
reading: value=0.2 unit=kA
